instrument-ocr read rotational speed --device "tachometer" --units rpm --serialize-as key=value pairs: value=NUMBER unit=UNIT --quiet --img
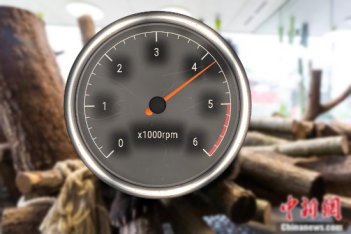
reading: value=4200 unit=rpm
